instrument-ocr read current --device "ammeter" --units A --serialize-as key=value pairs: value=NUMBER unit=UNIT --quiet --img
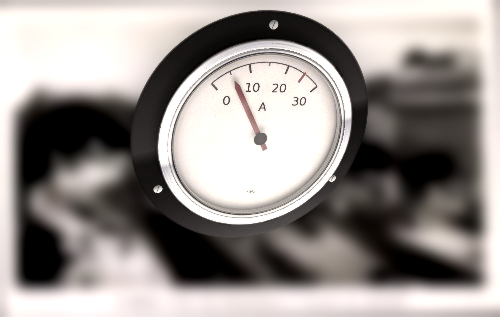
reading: value=5 unit=A
